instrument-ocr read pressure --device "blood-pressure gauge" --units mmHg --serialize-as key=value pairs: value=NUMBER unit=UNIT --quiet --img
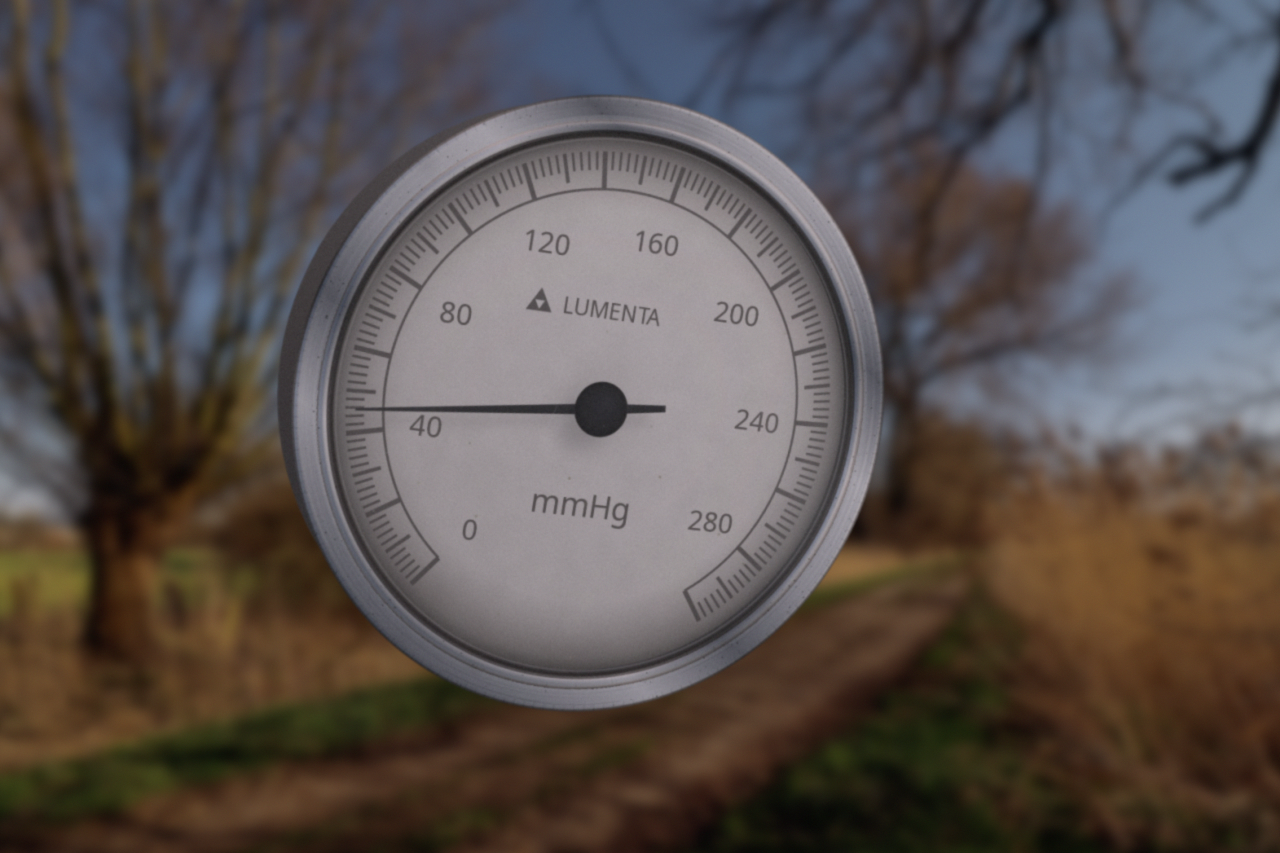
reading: value=46 unit=mmHg
